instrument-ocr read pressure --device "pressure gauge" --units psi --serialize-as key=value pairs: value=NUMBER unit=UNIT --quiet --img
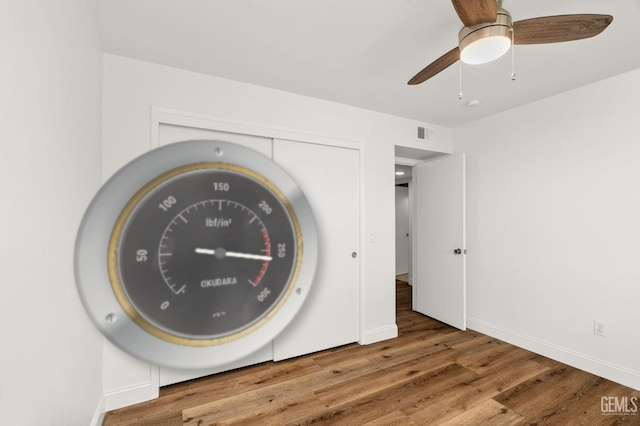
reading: value=260 unit=psi
